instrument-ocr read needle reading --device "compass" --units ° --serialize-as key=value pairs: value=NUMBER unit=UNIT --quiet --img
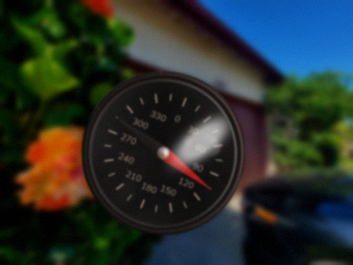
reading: value=105 unit=°
